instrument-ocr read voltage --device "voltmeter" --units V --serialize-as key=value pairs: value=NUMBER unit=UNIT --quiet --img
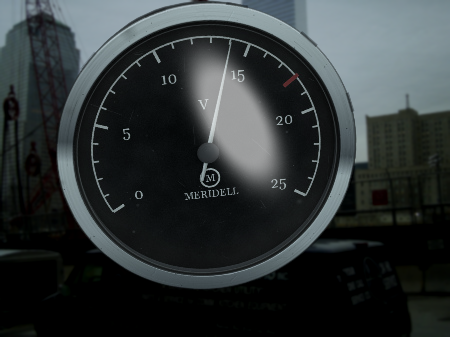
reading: value=14 unit=V
